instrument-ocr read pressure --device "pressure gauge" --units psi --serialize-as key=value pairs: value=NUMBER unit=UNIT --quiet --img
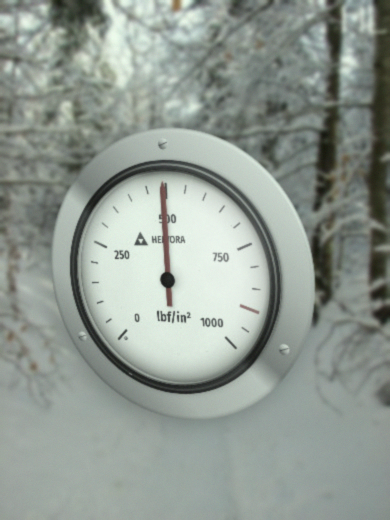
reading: value=500 unit=psi
